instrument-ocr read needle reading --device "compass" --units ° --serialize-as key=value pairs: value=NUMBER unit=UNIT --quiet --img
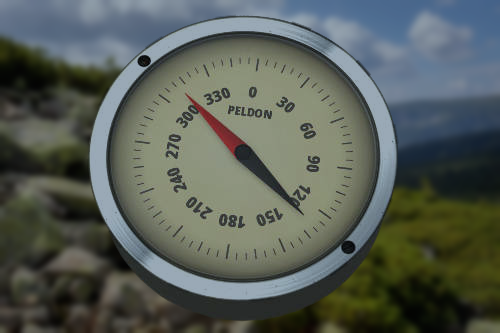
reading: value=310 unit=°
